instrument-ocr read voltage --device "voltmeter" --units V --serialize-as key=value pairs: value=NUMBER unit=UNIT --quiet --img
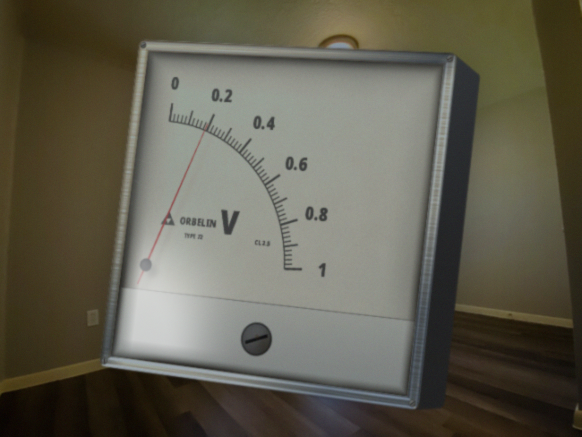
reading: value=0.2 unit=V
